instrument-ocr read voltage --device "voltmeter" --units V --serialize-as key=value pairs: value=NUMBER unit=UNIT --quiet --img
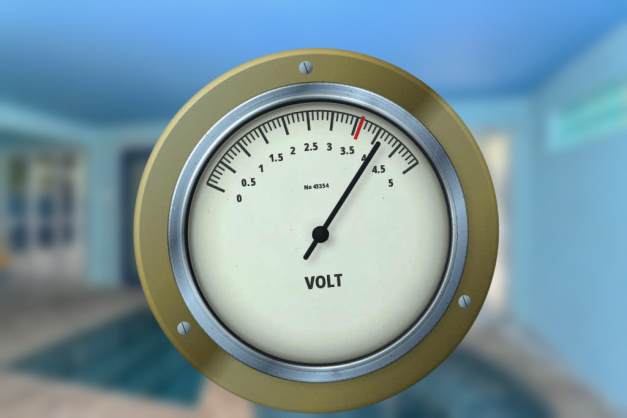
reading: value=4.1 unit=V
